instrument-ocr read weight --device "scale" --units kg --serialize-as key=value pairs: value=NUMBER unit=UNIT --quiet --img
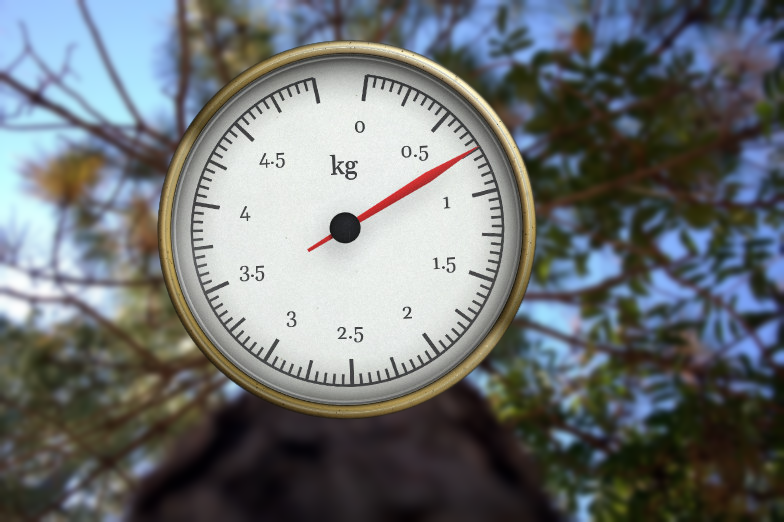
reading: value=0.75 unit=kg
